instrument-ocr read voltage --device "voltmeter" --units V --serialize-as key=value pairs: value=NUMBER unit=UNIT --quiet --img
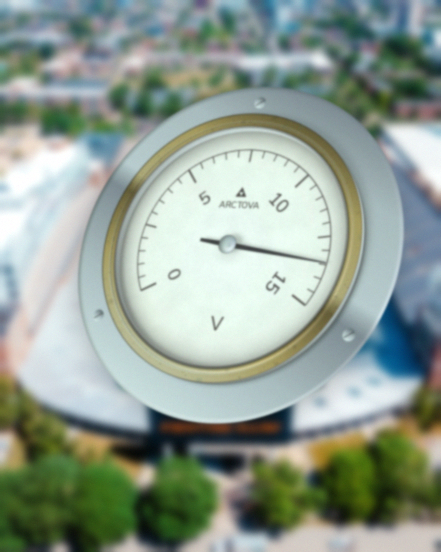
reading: value=13.5 unit=V
